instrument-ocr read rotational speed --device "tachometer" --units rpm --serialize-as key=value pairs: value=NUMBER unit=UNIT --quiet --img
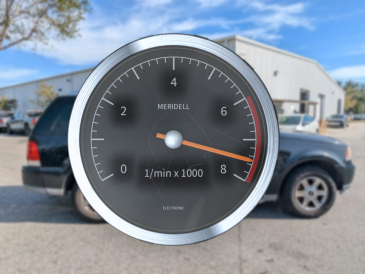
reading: value=7500 unit=rpm
